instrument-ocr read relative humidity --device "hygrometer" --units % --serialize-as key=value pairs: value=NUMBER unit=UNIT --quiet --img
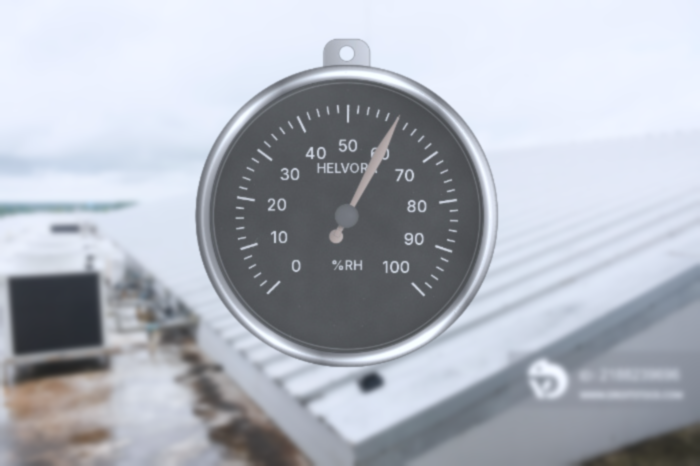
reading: value=60 unit=%
